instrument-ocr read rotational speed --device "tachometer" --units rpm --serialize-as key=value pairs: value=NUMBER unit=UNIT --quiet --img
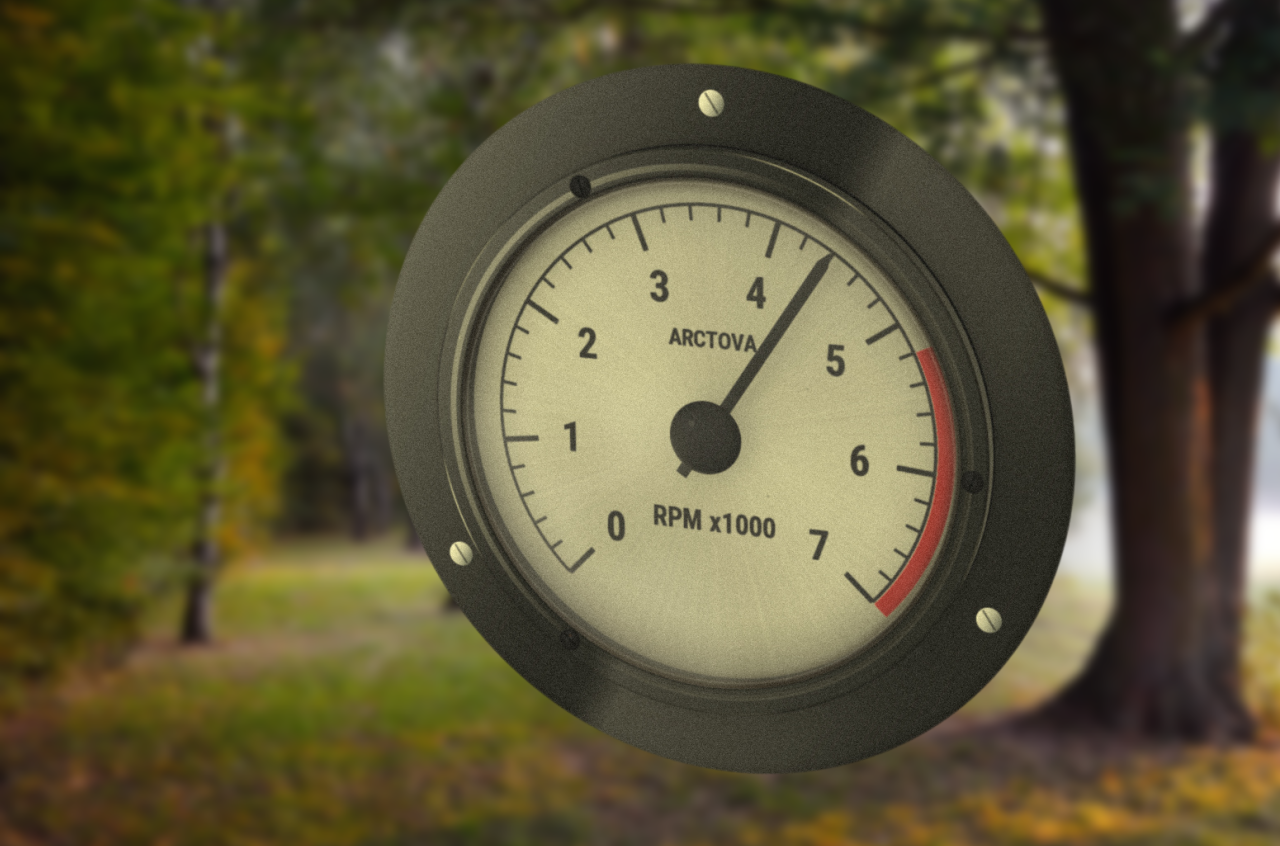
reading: value=4400 unit=rpm
